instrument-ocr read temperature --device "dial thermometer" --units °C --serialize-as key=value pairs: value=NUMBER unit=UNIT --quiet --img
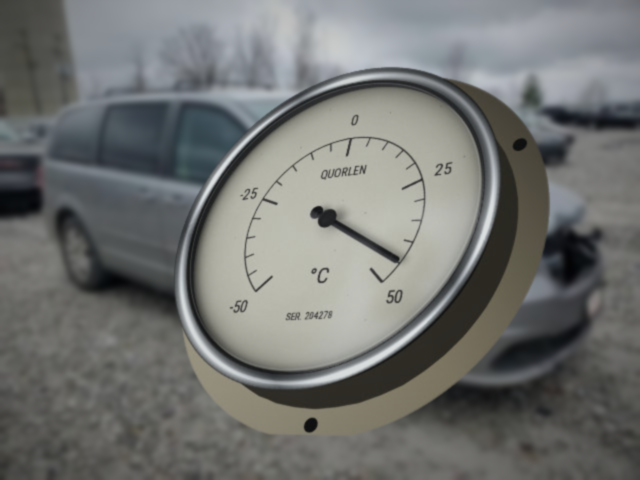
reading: value=45 unit=°C
